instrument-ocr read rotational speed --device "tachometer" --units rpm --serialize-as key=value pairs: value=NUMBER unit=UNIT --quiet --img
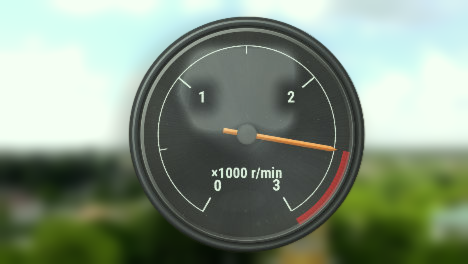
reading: value=2500 unit=rpm
